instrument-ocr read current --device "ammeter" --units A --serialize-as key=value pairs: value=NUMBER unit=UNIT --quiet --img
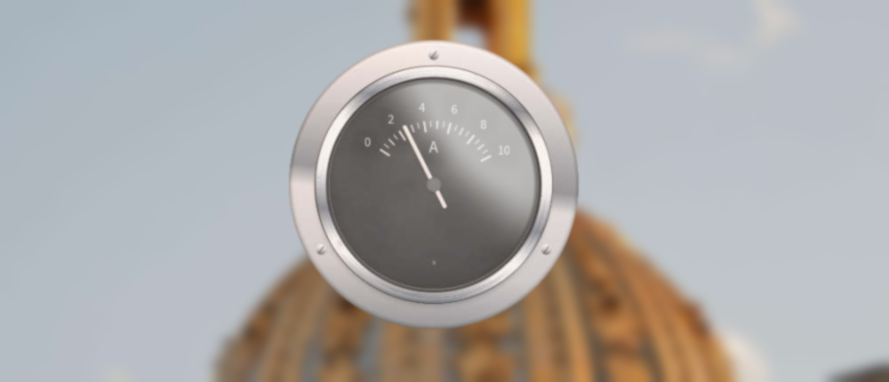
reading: value=2.5 unit=A
